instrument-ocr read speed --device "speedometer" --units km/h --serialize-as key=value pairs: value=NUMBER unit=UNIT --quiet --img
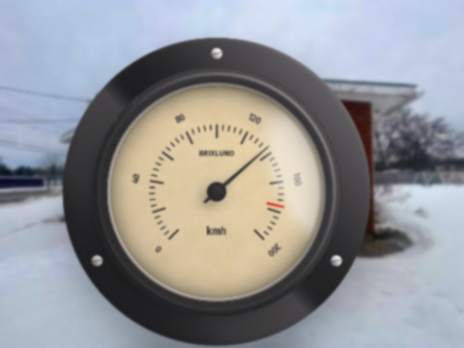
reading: value=136 unit=km/h
